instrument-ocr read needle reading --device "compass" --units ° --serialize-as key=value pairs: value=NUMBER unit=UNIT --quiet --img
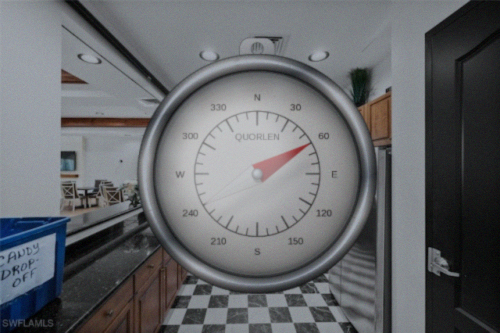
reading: value=60 unit=°
